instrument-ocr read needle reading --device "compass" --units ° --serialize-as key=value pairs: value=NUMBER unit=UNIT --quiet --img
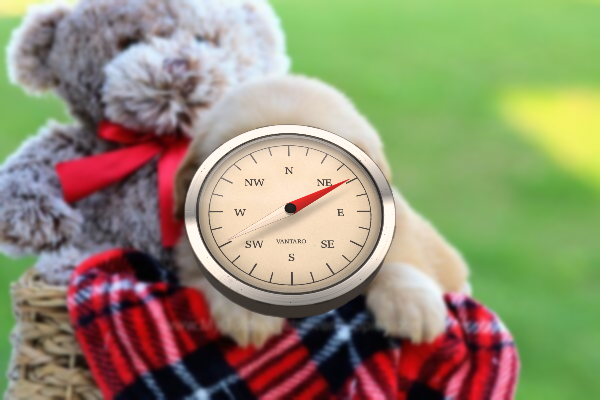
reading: value=60 unit=°
